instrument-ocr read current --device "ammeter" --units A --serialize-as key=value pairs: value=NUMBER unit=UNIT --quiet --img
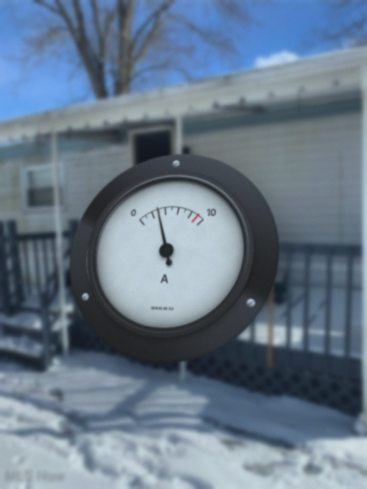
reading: value=3 unit=A
